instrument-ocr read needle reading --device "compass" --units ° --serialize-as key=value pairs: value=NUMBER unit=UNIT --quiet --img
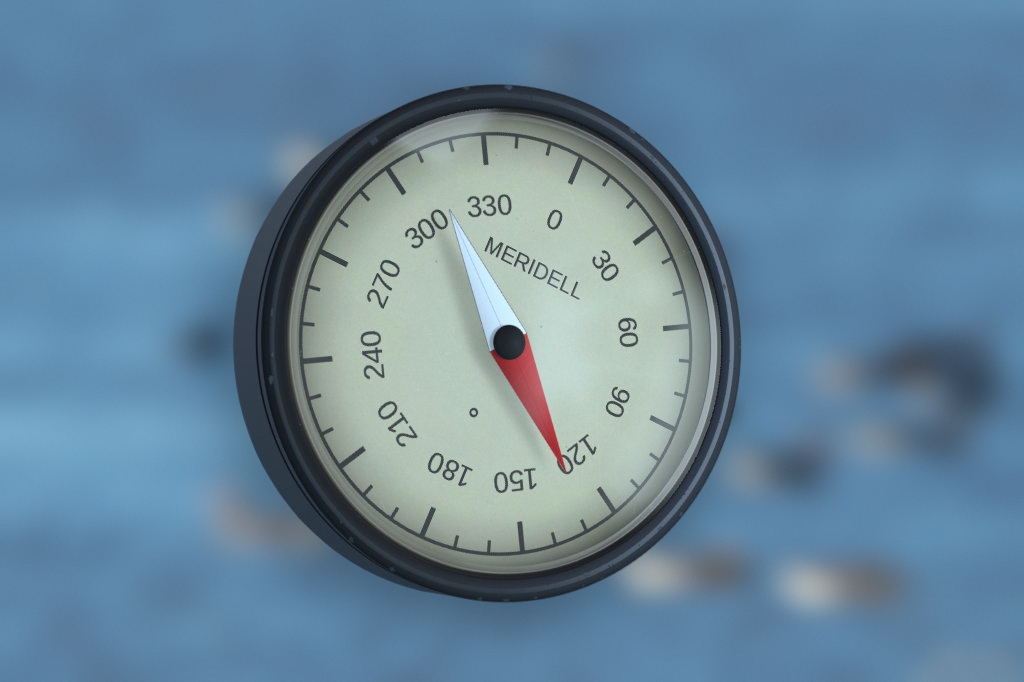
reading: value=130 unit=°
